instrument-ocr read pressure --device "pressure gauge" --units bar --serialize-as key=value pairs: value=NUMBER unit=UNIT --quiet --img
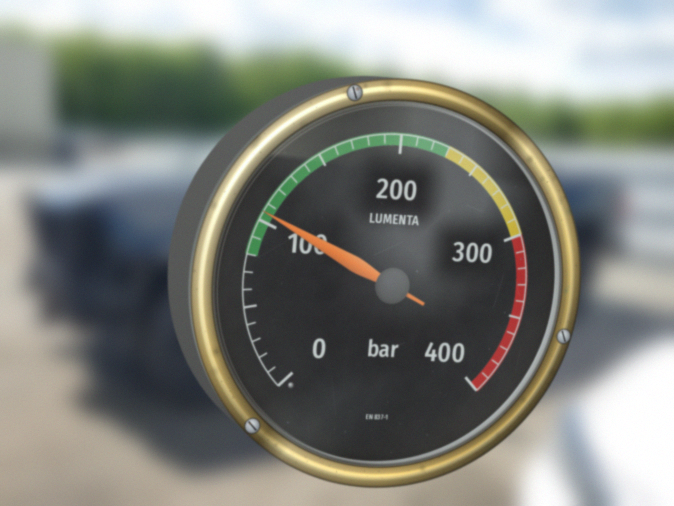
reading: value=105 unit=bar
